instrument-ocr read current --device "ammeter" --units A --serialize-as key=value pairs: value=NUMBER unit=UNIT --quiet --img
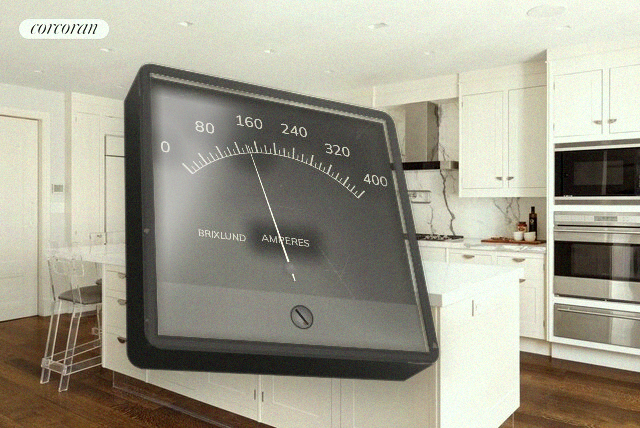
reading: value=140 unit=A
